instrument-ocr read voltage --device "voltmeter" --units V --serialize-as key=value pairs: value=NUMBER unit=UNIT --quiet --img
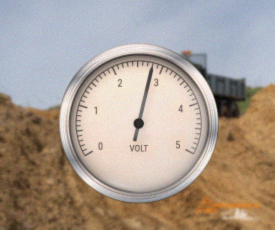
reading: value=2.8 unit=V
